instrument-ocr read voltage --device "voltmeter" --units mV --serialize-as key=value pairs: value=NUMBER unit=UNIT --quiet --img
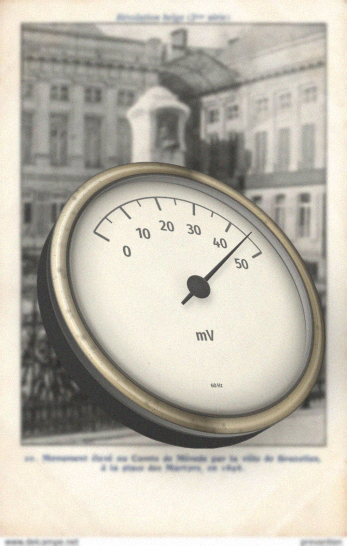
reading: value=45 unit=mV
